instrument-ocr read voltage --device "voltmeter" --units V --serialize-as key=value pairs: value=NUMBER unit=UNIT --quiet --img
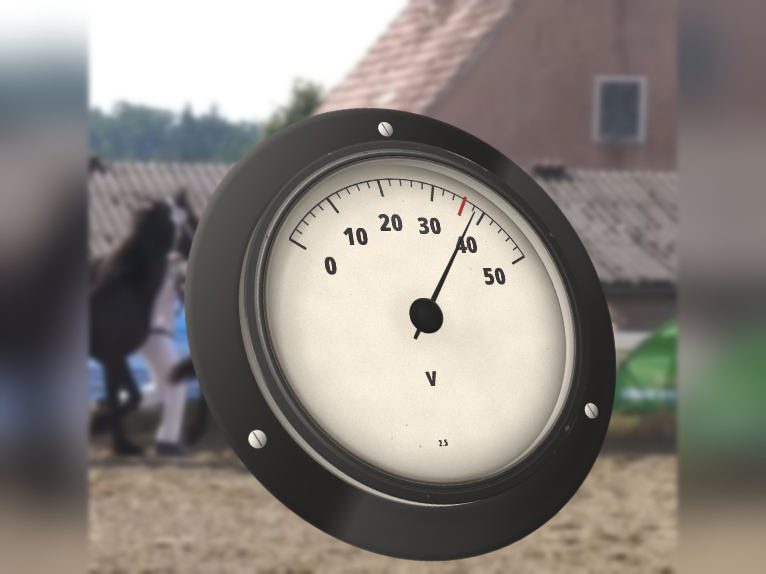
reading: value=38 unit=V
